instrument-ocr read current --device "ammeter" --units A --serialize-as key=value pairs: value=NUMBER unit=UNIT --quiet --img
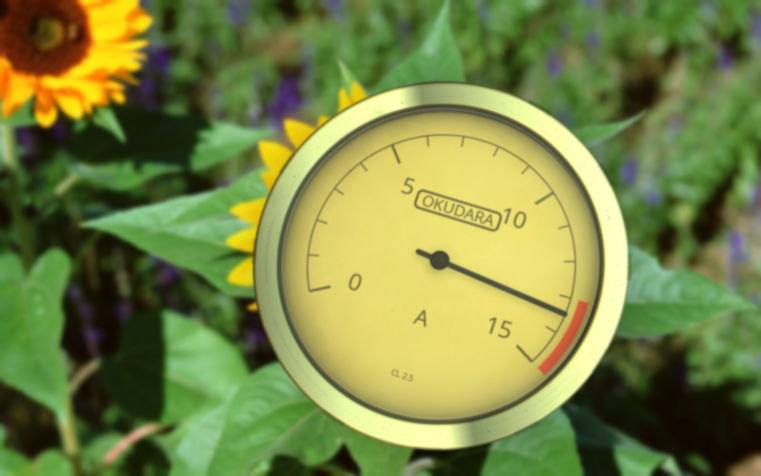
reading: value=13.5 unit=A
